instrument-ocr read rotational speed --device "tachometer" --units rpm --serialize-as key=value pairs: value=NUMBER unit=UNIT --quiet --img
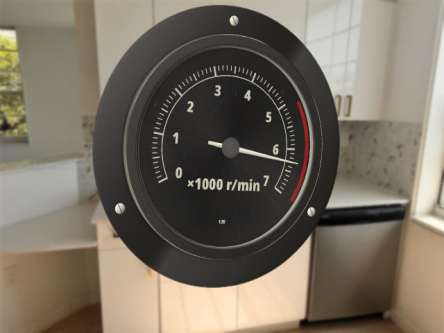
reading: value=6300 unit=rpm
